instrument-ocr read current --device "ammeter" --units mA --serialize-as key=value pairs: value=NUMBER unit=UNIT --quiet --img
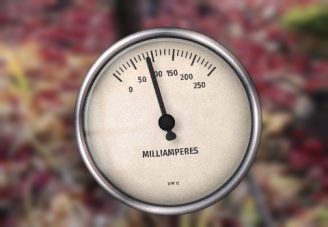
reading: value=90 unit=mA
